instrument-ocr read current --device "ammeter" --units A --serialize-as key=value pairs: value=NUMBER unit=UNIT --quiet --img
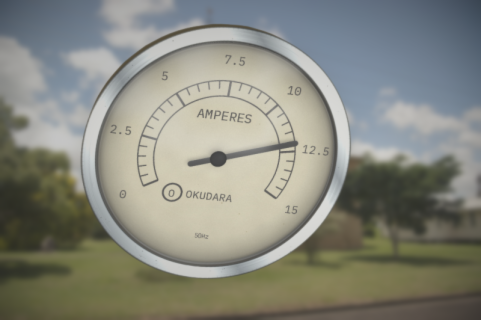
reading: value=12 unit=A
